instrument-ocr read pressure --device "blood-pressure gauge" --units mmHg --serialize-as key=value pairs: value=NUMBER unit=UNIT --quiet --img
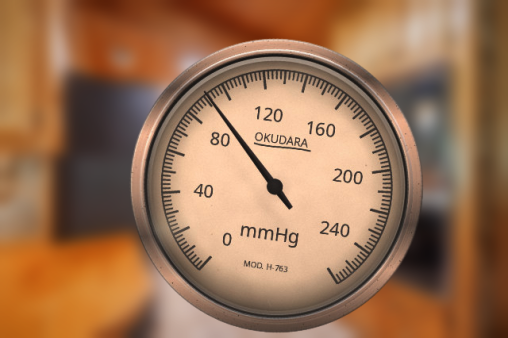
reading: value=92 unit=mmHg
